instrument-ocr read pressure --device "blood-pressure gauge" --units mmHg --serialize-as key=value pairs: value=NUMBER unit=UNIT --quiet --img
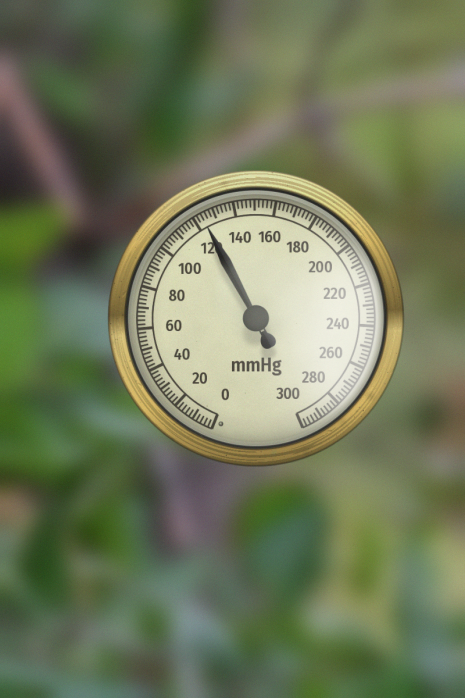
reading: value=124 unit=mmHg
